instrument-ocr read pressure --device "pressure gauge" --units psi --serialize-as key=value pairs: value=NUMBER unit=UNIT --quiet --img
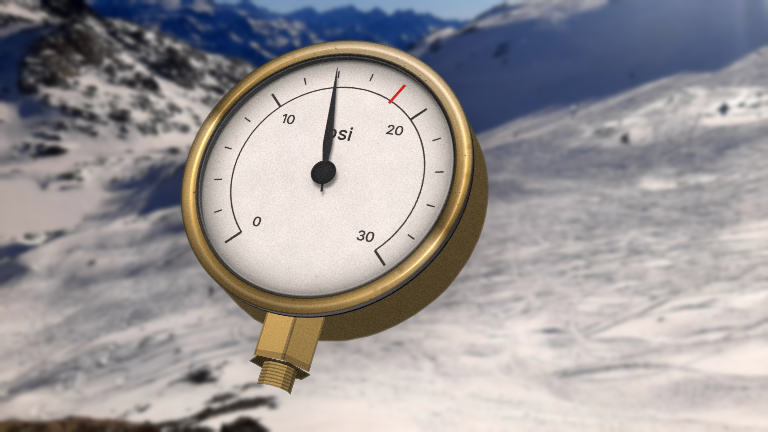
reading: value=14 unit=psi
